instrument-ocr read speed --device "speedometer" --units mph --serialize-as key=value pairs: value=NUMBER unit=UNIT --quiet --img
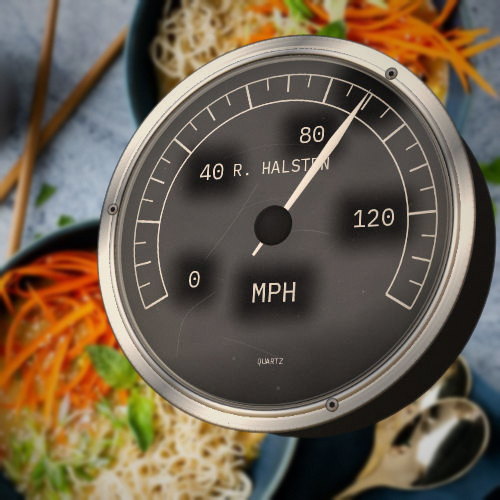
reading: value=90 unit=mph
